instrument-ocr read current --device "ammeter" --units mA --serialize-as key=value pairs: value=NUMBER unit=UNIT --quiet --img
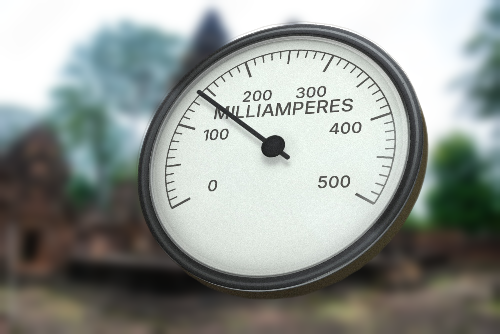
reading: value=140 unit=mA
